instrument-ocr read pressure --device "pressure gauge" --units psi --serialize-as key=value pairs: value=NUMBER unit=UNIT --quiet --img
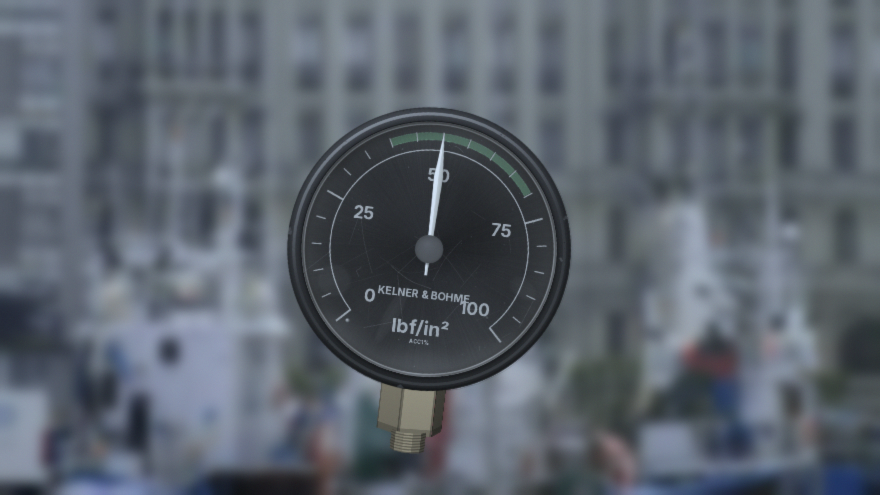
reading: value=50 unit=psi
